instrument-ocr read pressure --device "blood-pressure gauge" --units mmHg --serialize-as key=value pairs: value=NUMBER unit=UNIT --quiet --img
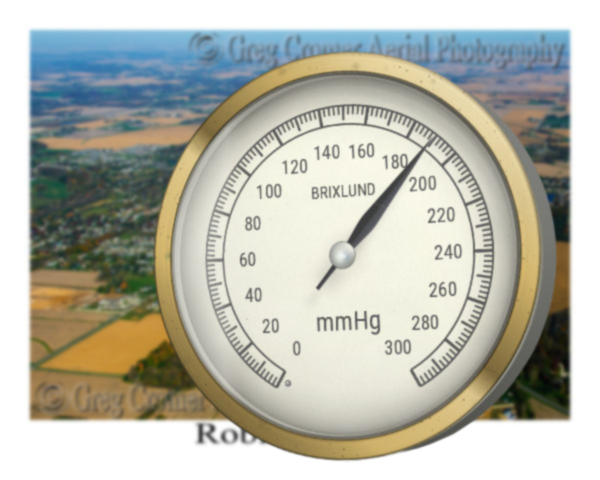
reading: value=190 unit=mmHg
